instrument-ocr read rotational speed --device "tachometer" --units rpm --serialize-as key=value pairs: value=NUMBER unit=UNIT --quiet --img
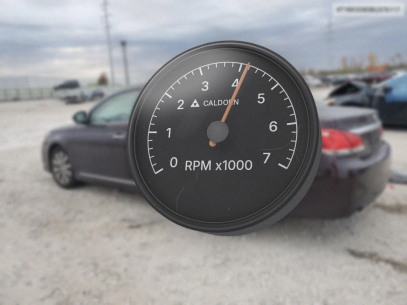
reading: value=4200 unit=rpm
